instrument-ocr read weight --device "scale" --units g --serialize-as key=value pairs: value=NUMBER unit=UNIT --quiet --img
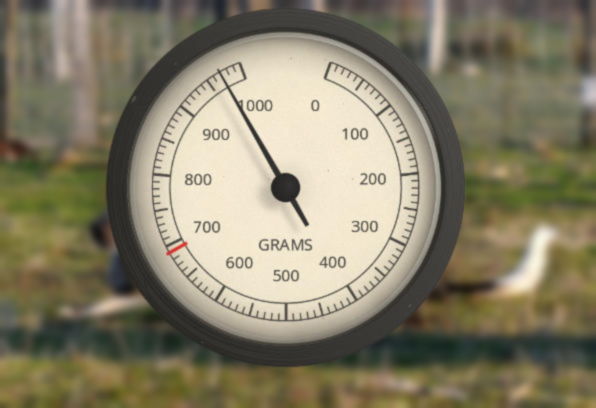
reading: value=970 unit=g
